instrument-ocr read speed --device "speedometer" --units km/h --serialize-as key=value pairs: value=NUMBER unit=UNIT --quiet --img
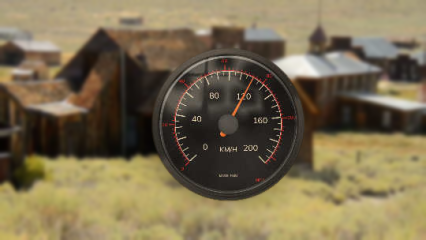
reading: value=120 unit=km/h
